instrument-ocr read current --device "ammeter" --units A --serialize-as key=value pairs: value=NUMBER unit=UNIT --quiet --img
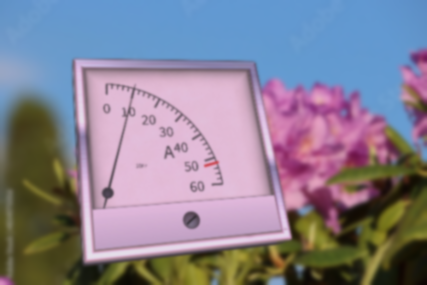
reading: value=10 unit=A
